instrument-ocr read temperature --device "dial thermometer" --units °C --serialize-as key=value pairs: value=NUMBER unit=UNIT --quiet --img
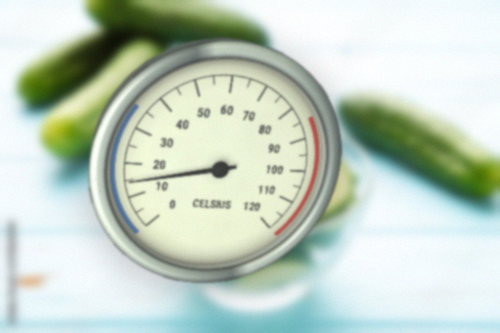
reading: value=15 unit=°C
